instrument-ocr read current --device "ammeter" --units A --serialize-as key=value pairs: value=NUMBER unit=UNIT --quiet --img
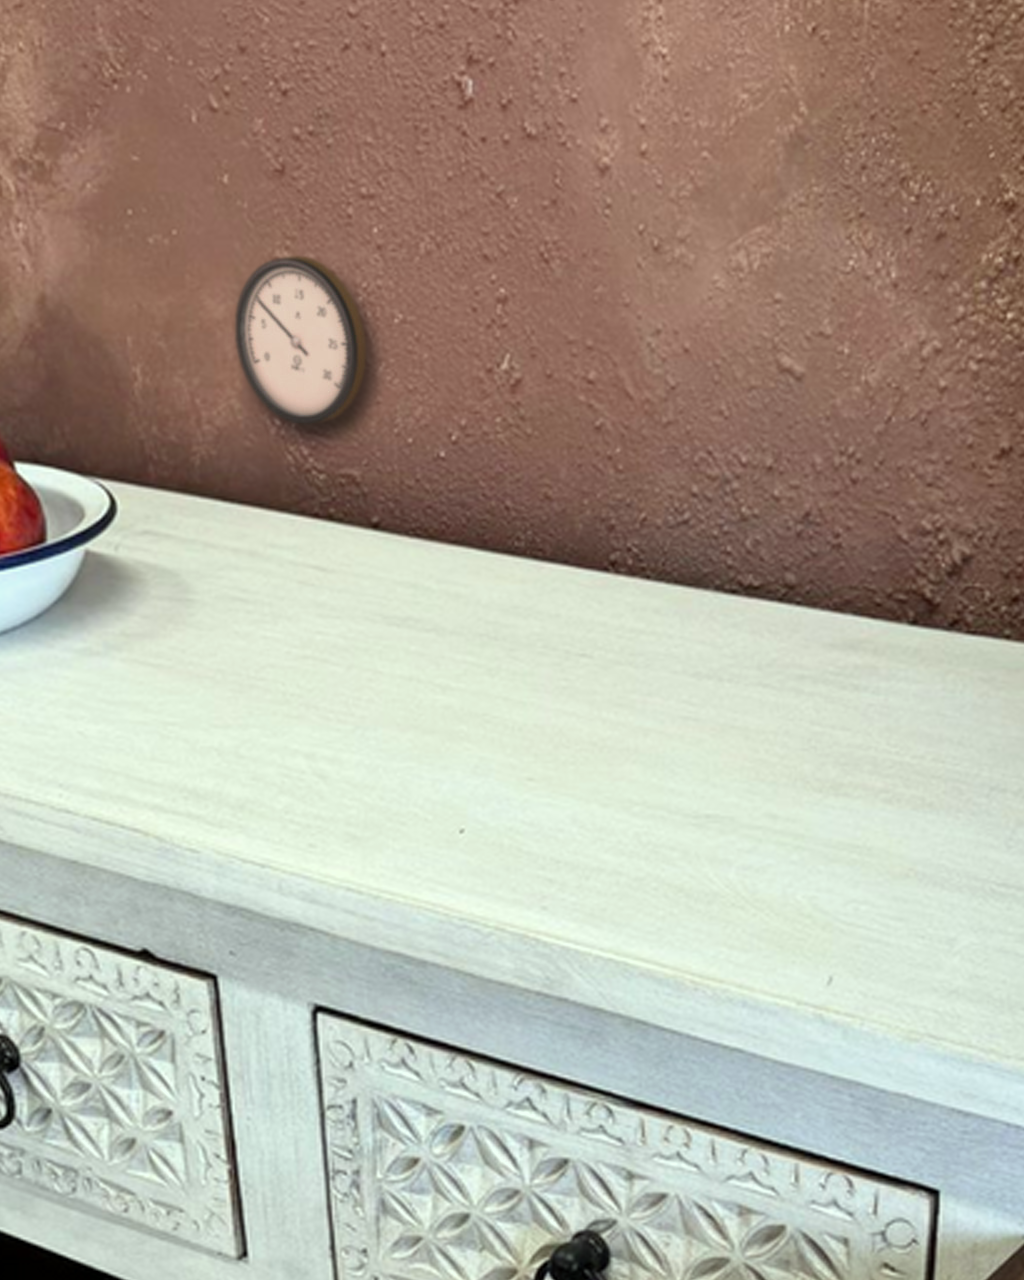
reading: value=7.5 unit=A
